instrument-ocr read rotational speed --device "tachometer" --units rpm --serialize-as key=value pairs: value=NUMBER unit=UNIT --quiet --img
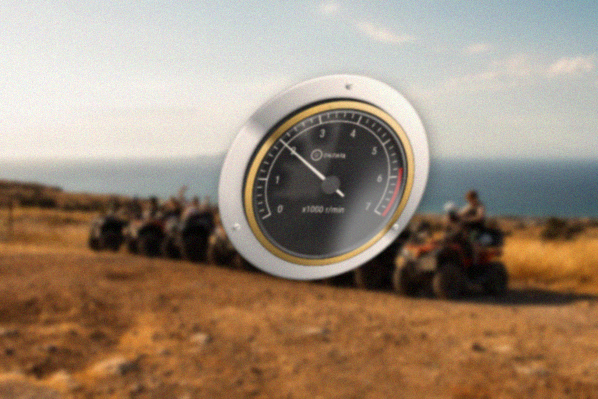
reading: value=2000 unit=rpm
